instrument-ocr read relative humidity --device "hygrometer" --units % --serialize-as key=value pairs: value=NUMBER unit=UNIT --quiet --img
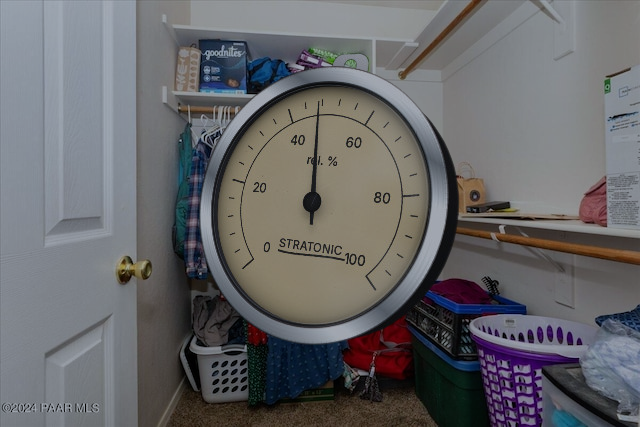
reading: value=48 unit=%
